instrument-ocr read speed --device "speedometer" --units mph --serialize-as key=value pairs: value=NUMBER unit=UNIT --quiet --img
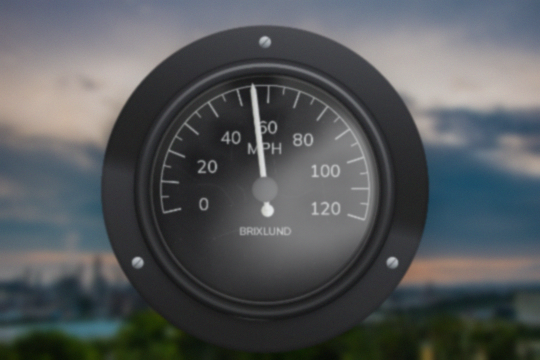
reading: value=55 unit=mph
